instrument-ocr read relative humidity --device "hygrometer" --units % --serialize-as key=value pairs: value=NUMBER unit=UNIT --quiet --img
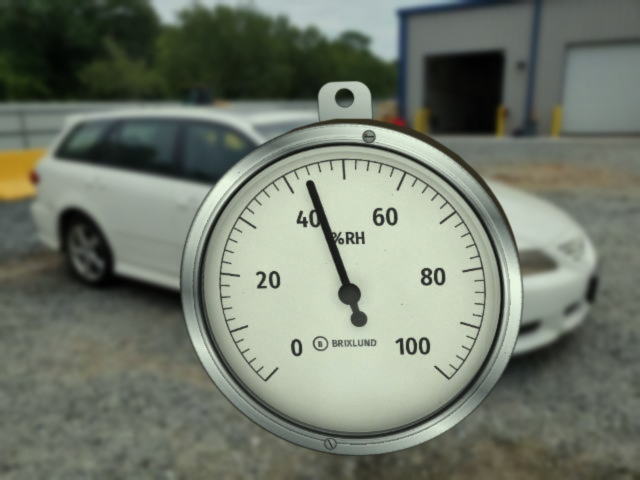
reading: value=44 unit=%
